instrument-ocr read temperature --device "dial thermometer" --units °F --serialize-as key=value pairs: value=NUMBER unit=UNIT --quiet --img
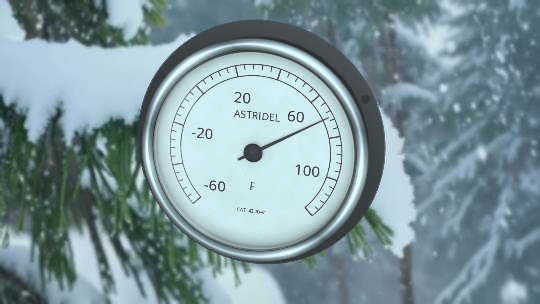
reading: value=70 unit=°F
